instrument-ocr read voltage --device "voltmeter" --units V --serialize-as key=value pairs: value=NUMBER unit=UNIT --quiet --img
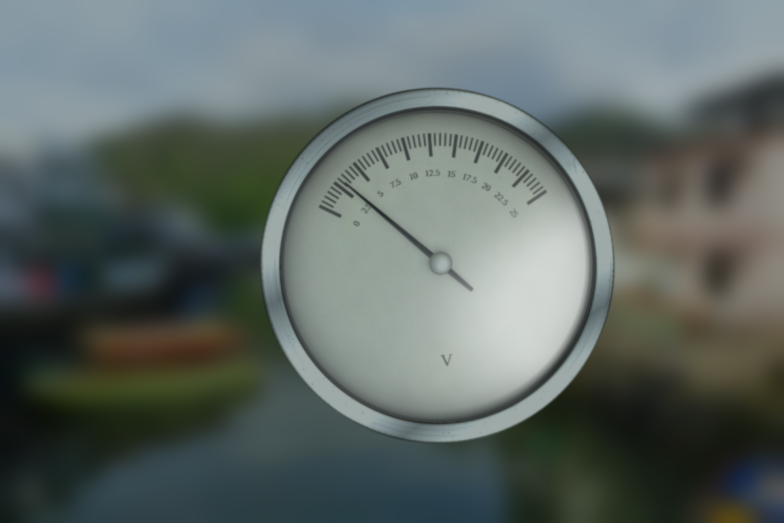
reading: value=3 unit=V
